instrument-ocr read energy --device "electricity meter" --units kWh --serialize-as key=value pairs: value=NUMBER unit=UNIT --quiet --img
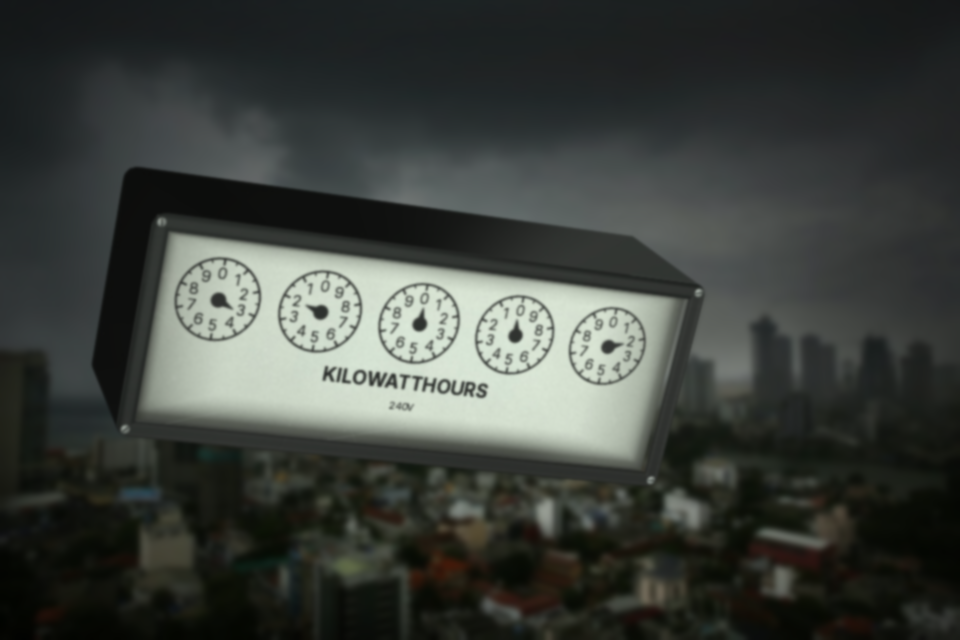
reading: value=32002 unit=kWh
